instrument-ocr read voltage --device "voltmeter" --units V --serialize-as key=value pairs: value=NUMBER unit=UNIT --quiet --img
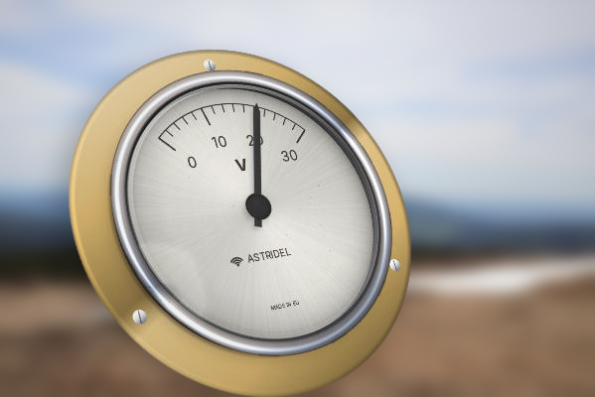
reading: value=20 unit=V
